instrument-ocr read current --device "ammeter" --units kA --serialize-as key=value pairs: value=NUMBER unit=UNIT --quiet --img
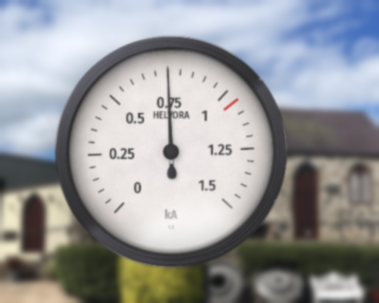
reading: value=0.75 unit=kA
